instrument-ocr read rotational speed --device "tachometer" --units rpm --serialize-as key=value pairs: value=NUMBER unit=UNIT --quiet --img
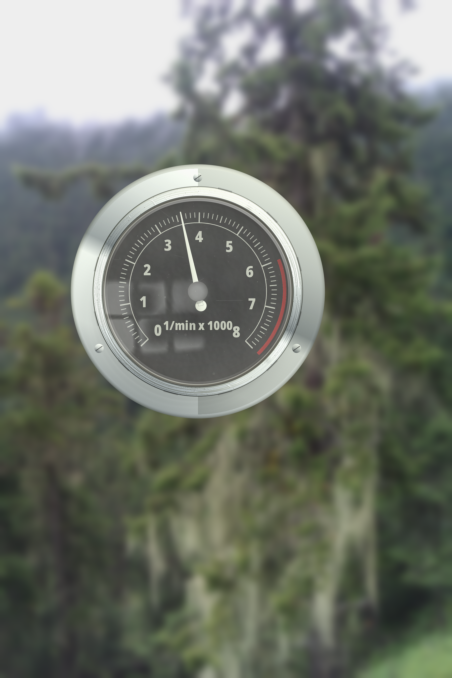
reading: value=3600 unit=rpm
